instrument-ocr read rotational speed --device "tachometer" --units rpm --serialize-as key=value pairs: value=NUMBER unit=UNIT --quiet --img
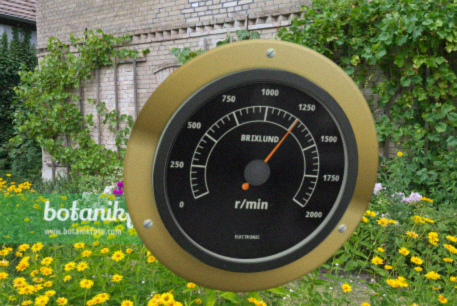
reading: value=1250 unit=rpm
